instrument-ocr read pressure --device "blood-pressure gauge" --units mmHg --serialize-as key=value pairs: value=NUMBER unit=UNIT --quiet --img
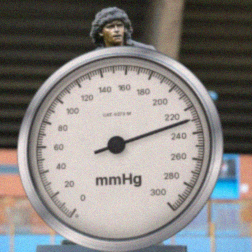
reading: value=230 unit=mmHg
